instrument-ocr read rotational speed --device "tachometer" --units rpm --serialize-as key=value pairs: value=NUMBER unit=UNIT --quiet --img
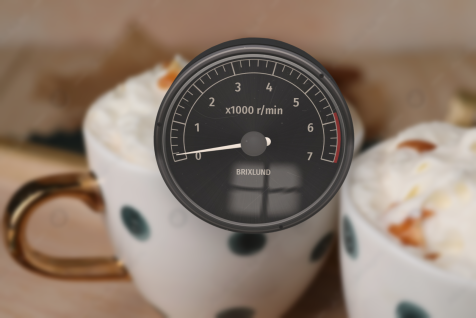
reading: value=200 unit=rpm
